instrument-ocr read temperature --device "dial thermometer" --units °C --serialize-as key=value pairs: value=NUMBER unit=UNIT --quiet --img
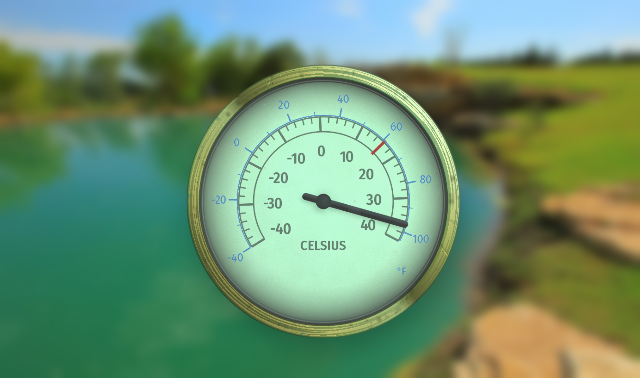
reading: value=36 unit=°C
